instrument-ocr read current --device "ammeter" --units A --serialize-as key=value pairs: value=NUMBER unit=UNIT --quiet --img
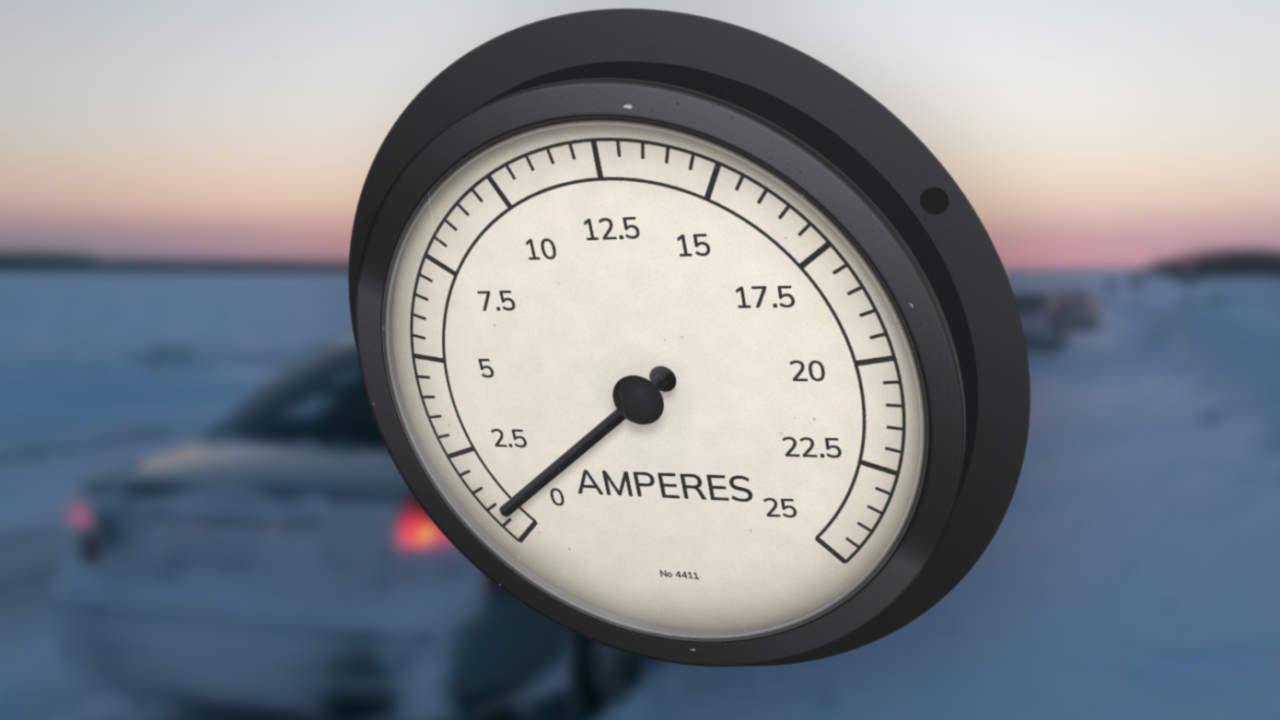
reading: value=0.75 unit=A
